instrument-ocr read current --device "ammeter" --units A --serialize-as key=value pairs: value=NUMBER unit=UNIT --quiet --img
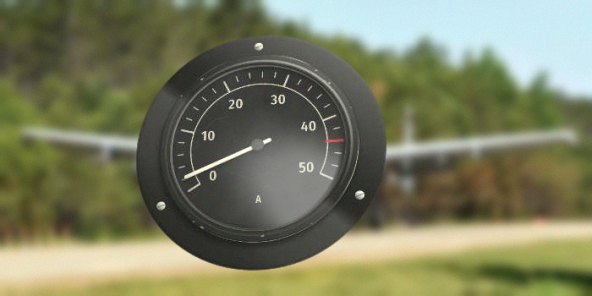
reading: value=2 unit=A
